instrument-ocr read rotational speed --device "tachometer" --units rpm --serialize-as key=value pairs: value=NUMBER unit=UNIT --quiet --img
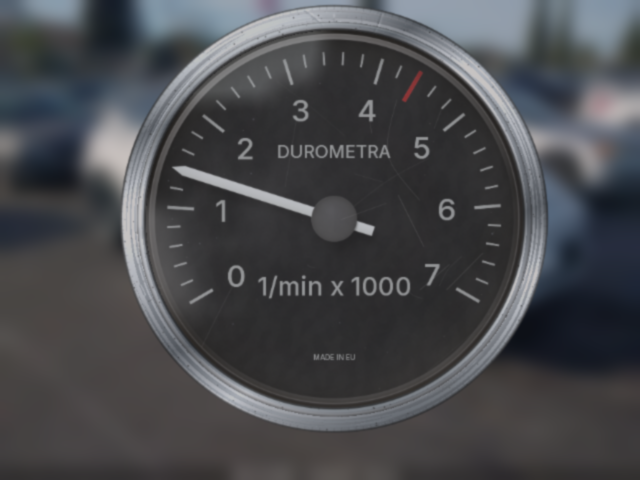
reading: value=1400 unit=rpm
